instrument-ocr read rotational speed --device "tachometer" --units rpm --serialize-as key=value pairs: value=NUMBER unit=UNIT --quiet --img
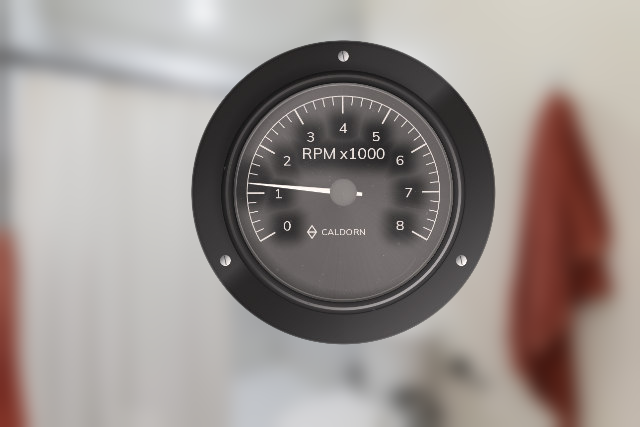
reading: value=1200 unit=rpm
